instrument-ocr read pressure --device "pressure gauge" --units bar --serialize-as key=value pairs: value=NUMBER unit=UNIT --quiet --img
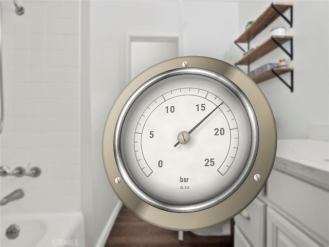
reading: value=17 unit=bar
